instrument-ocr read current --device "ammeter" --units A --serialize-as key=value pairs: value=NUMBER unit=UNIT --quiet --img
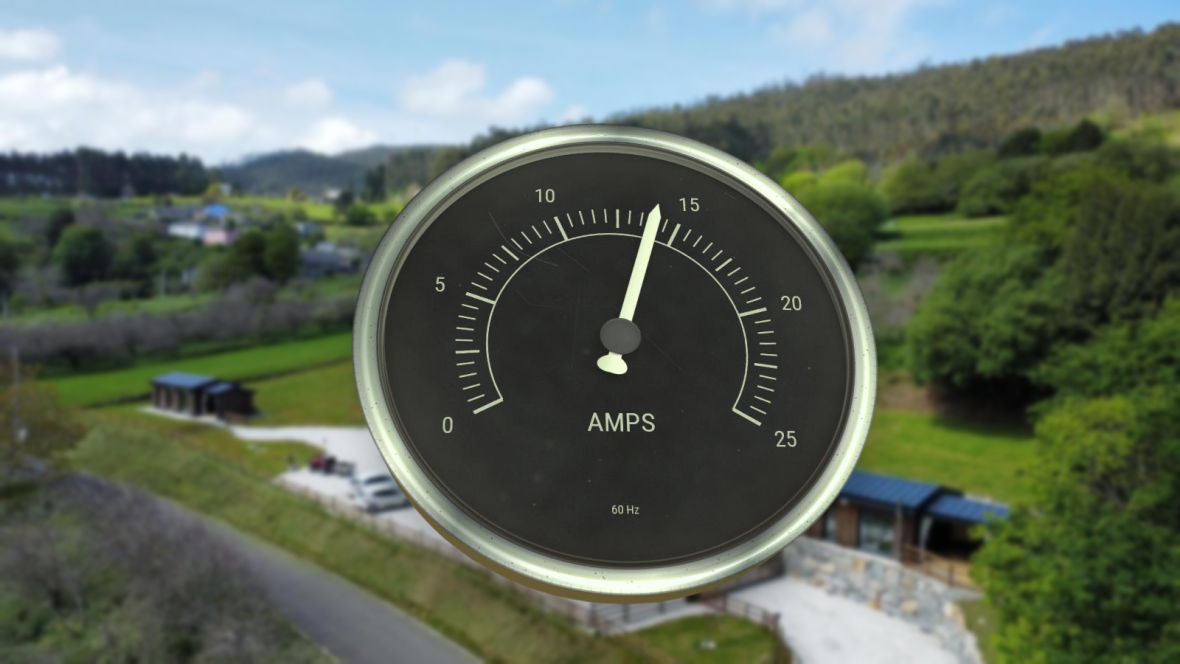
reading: value=14 unit=A
